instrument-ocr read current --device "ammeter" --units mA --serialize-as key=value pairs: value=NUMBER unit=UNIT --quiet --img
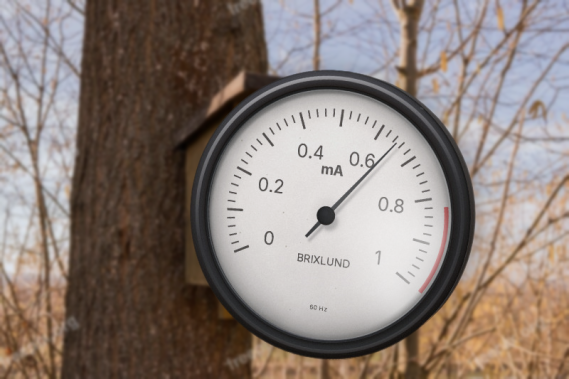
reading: value=0.65 unit=mA
